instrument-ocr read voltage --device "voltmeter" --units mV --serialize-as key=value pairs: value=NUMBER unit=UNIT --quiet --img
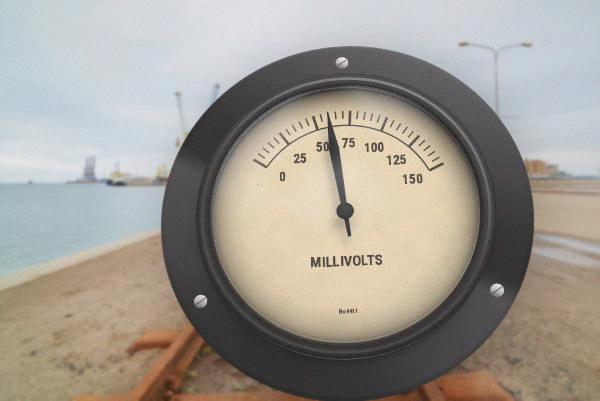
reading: value=60 unit=mV
